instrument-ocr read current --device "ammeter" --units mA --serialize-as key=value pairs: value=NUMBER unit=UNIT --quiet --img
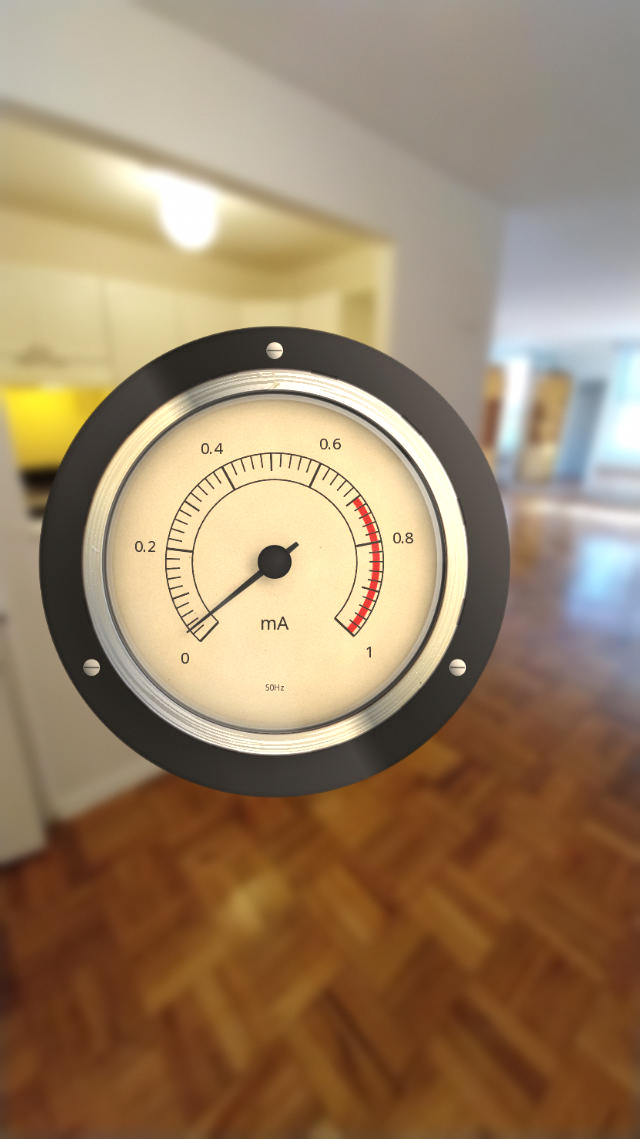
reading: value=0.03 unit=mA
